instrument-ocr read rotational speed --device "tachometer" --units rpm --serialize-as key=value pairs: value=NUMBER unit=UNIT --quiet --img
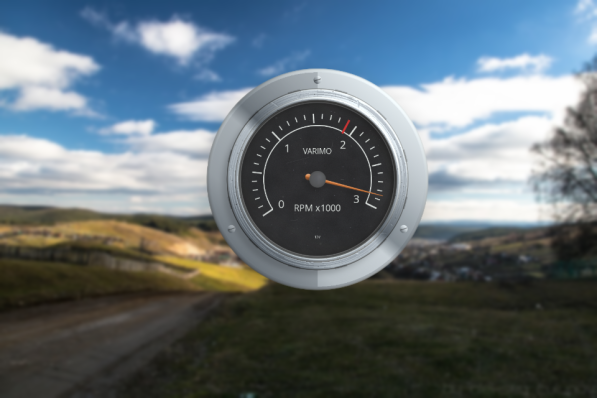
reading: value=2850 unit=rpm
